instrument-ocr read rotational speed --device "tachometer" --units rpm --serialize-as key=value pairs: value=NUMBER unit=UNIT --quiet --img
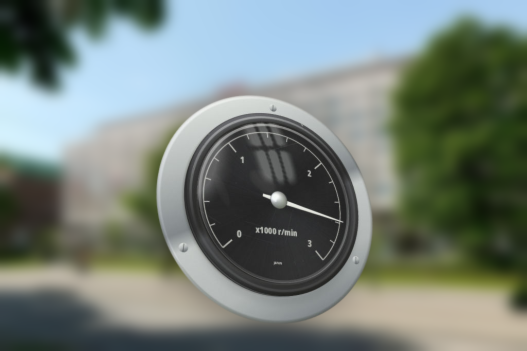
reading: value=2600 unit=rpm
